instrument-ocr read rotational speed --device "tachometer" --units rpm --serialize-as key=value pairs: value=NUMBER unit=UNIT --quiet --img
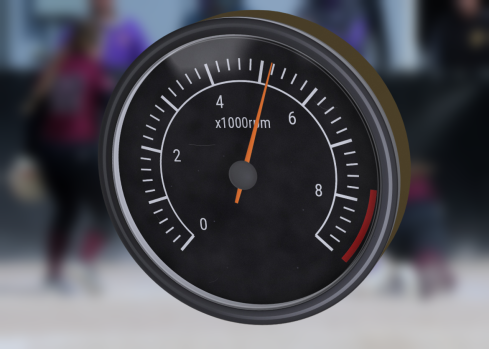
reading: value=5200 unit=rpm
